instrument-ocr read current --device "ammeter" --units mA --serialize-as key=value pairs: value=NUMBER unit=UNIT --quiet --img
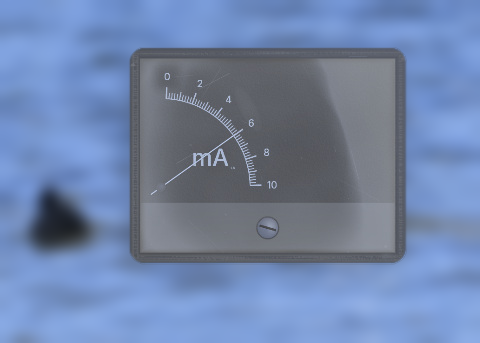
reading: value=6 unit=mA
